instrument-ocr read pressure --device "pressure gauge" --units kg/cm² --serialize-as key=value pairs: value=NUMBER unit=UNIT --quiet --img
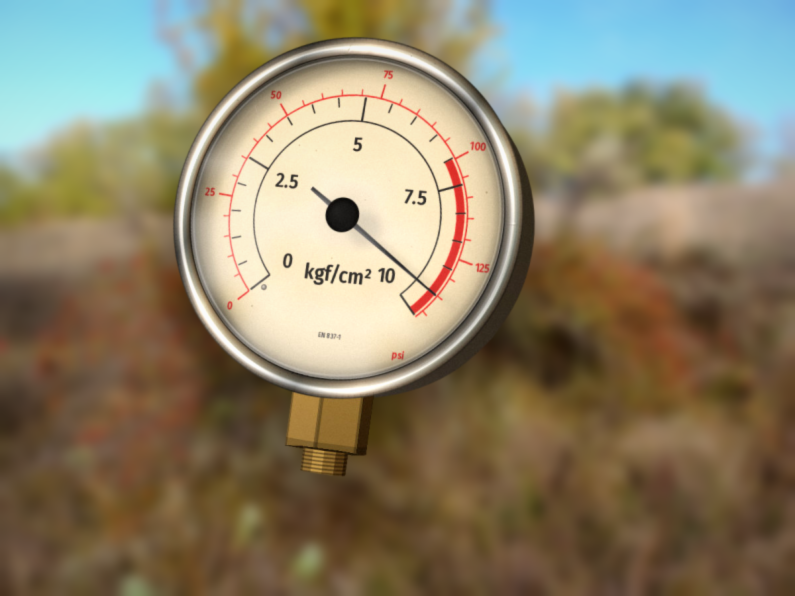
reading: value=9.5 unit=kg/cm²
